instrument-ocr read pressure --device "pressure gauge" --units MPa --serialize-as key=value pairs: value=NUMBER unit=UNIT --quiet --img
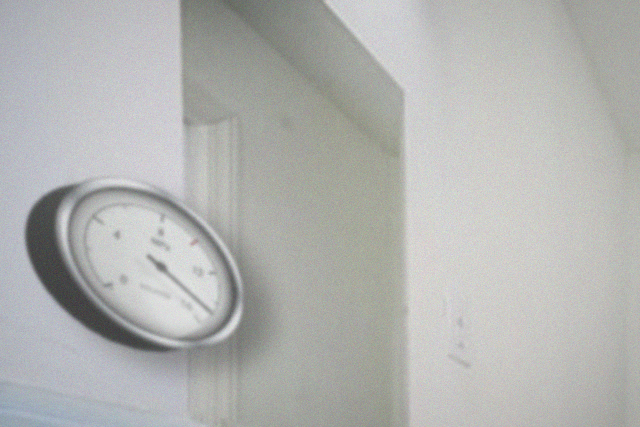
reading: value=15 unit=MPa
